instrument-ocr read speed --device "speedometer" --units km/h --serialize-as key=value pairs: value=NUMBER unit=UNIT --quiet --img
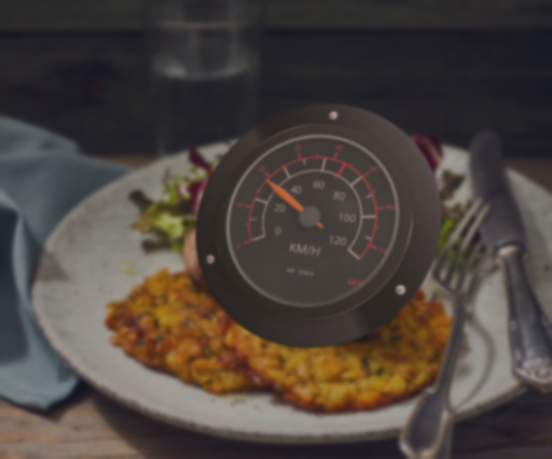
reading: value=30 unit=km/h
